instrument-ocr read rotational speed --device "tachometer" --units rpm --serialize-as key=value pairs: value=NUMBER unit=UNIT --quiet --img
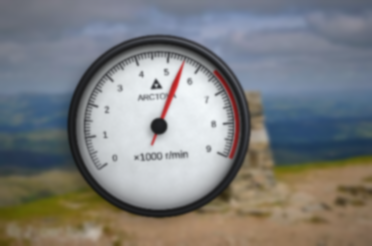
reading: value=5500 unit=rpm
